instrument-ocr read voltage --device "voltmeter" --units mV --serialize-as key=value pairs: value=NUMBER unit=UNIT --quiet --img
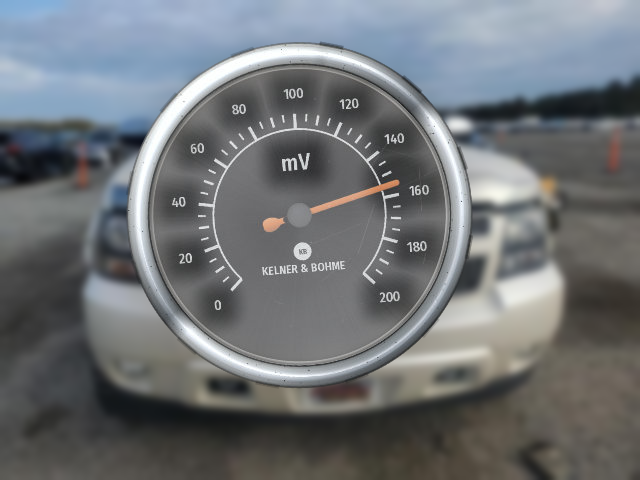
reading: value=155 unit=mV
